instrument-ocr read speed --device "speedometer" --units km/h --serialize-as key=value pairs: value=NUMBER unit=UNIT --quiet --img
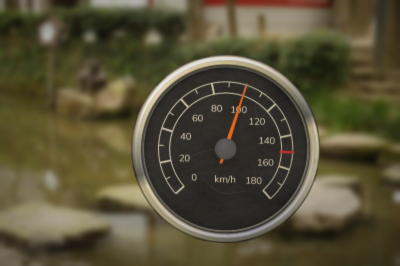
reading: value=100 unit=km/h
